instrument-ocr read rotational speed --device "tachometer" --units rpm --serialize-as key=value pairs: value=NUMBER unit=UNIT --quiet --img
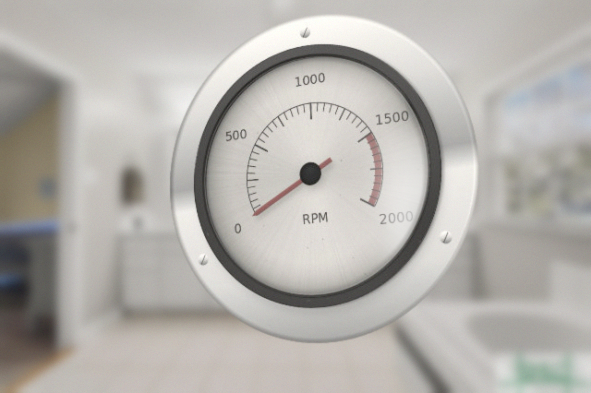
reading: value=0 unit=rpm
